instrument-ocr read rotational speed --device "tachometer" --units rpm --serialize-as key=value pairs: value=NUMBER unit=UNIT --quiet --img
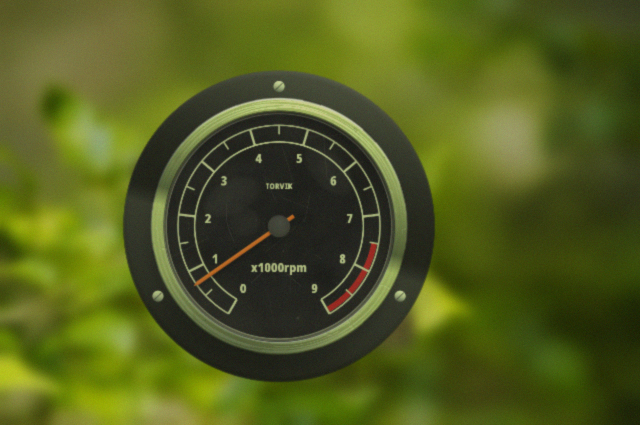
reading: value=750 unit=rpm
